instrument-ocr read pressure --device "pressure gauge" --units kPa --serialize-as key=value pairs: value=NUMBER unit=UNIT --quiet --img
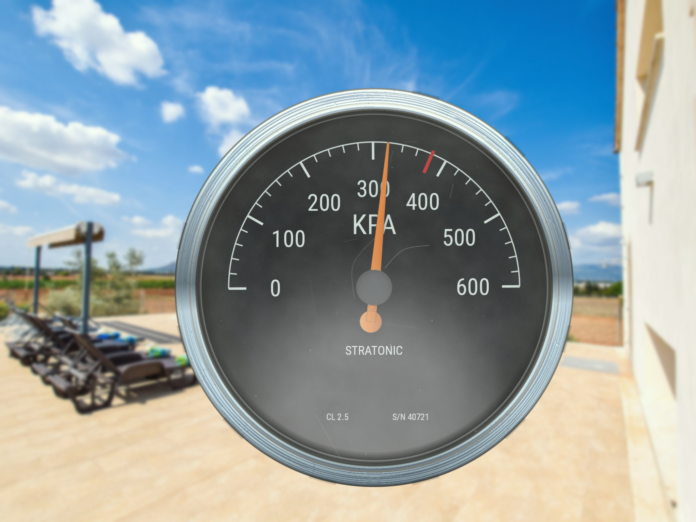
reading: value=320 unit=kPa
